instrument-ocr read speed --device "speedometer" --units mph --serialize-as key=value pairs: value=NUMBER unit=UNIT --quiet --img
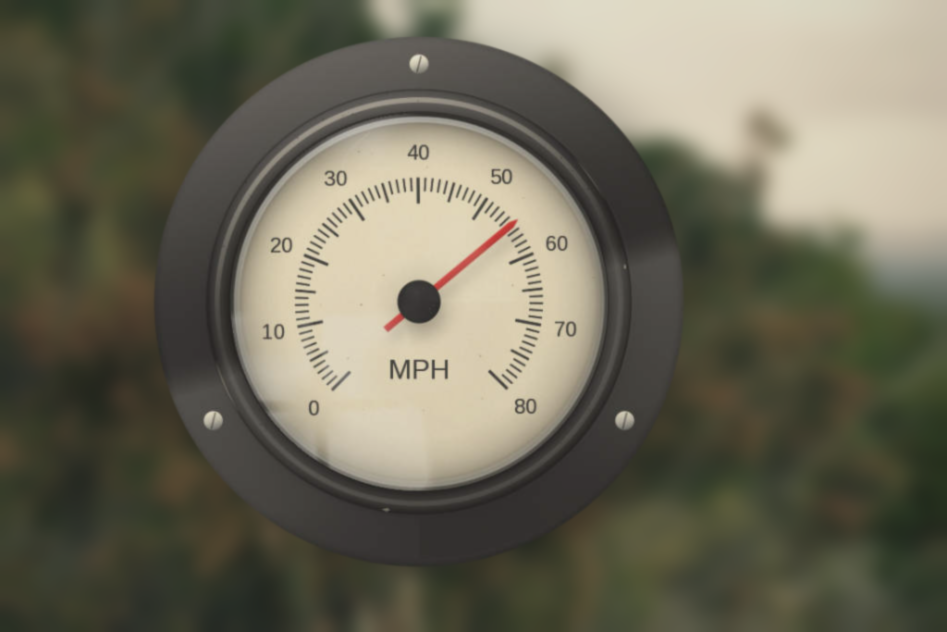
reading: value=55 unit=mph
